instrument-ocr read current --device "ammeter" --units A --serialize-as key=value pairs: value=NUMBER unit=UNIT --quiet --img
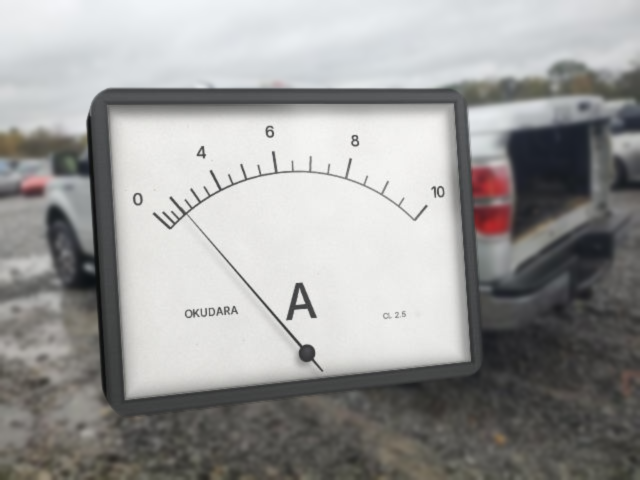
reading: value=2 unit=A
